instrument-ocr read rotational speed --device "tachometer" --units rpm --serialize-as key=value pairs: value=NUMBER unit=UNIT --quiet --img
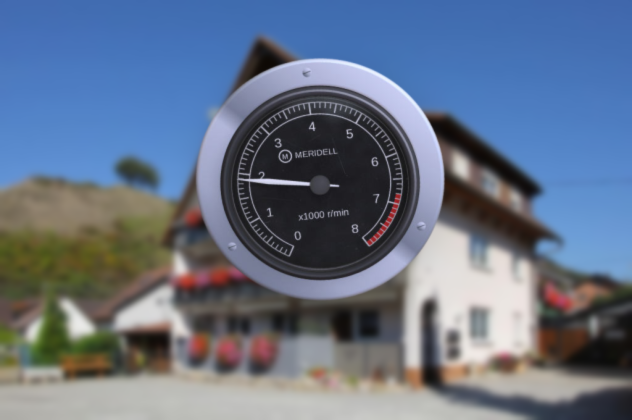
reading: value=1900 unit=rpm
